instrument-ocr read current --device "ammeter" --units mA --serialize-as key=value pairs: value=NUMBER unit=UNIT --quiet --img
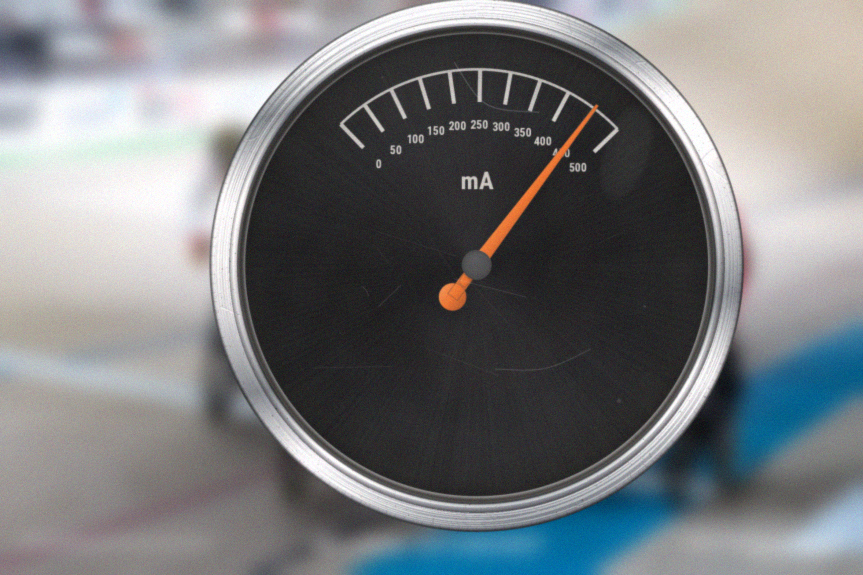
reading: value=450 unit=mA
